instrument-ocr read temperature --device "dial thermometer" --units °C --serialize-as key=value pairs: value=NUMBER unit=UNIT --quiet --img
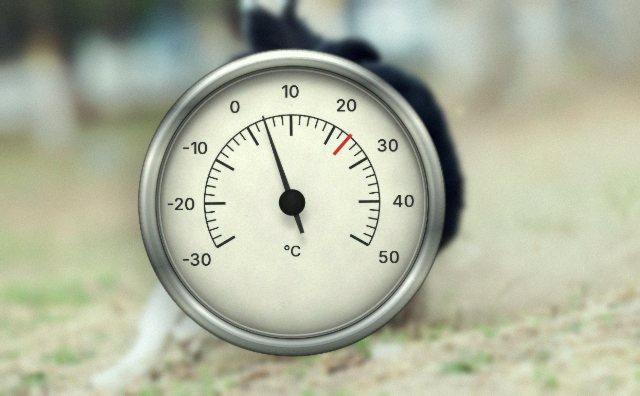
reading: value=4 unit=°C
